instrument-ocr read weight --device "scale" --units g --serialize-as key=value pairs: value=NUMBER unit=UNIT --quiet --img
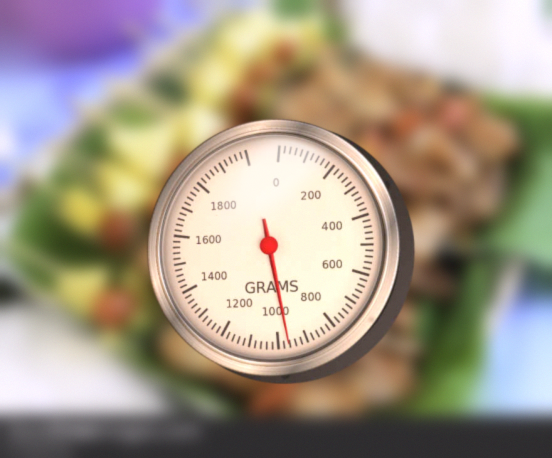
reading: value=960 unit=g
